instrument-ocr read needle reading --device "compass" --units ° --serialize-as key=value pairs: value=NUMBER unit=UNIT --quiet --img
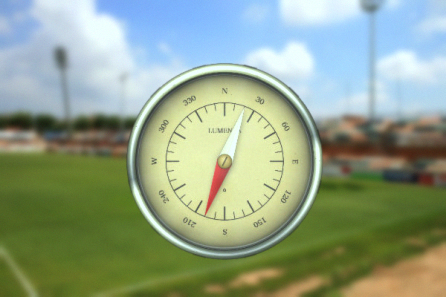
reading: value=200 unit=°
